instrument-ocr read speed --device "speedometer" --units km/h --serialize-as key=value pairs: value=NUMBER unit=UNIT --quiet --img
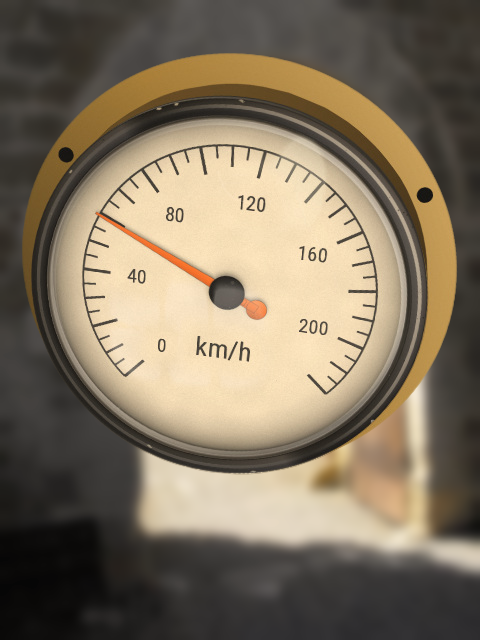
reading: value=60 unit=km/h
